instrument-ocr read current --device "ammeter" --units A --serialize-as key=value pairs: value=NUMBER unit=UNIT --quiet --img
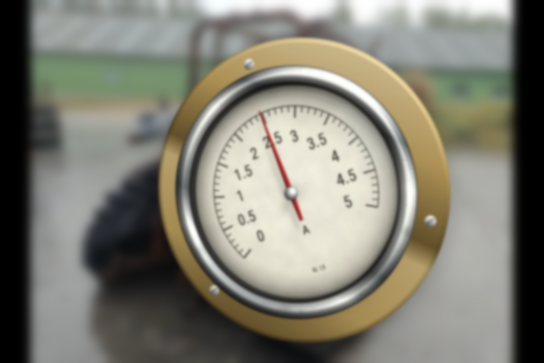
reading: value=2.5 unit=A
